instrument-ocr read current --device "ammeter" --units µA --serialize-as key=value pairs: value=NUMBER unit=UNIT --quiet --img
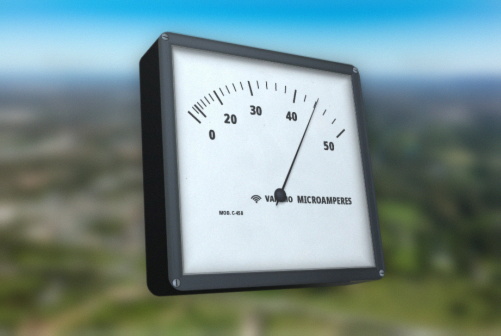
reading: value=44 unit=µA
